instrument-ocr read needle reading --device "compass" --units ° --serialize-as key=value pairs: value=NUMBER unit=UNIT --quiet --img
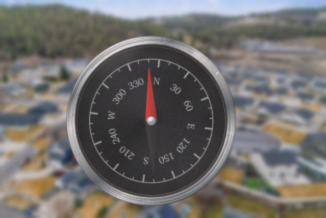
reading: value=350 unit=°
